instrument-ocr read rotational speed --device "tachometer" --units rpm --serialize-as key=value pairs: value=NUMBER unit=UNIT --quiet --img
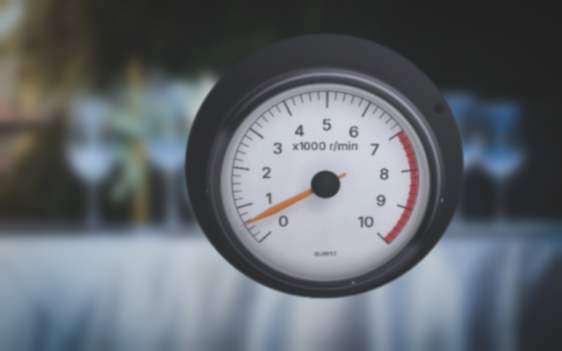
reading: value=600 unit=rpm
